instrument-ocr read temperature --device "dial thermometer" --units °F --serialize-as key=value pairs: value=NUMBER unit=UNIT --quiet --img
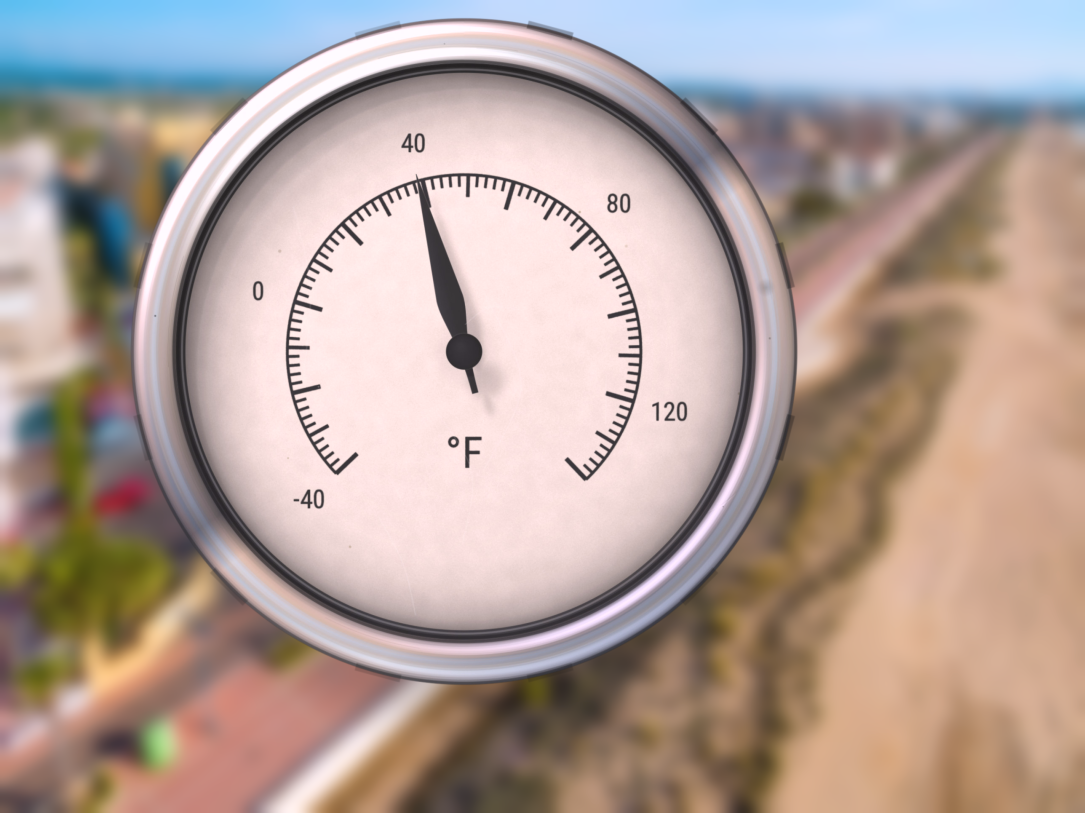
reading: value=39 unit=°F
